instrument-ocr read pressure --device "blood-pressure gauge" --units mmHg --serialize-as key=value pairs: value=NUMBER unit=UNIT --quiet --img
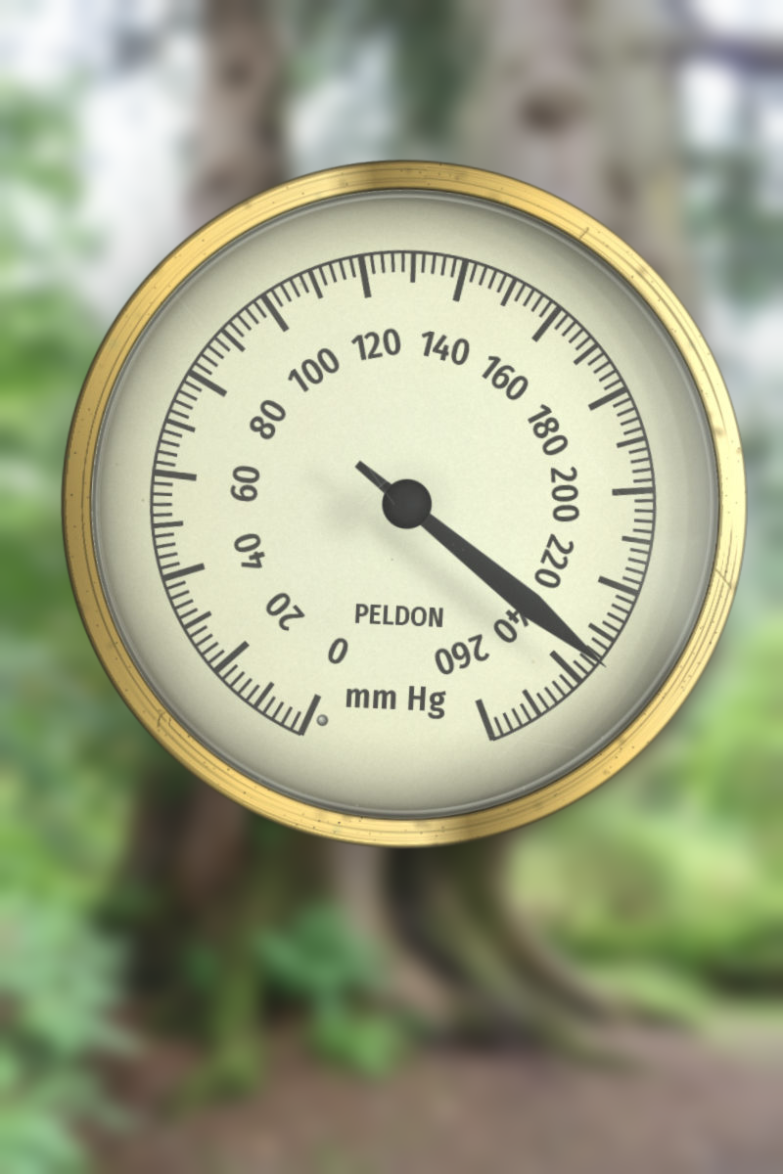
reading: value=235 unit=mmHg
